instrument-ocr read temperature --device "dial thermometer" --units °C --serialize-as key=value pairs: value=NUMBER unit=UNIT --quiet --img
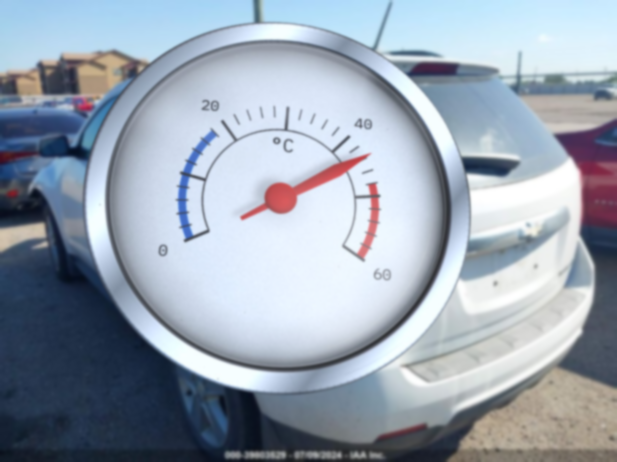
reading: value=44 unit=°C
